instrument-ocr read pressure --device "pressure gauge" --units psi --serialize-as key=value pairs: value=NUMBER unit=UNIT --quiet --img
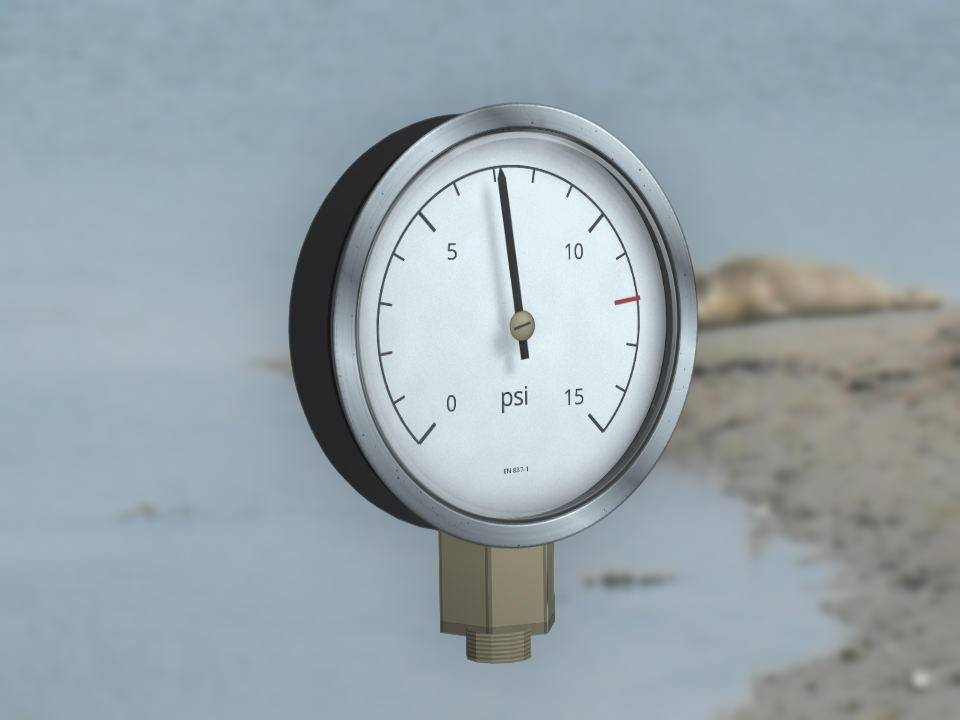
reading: value=7 unit=psi
